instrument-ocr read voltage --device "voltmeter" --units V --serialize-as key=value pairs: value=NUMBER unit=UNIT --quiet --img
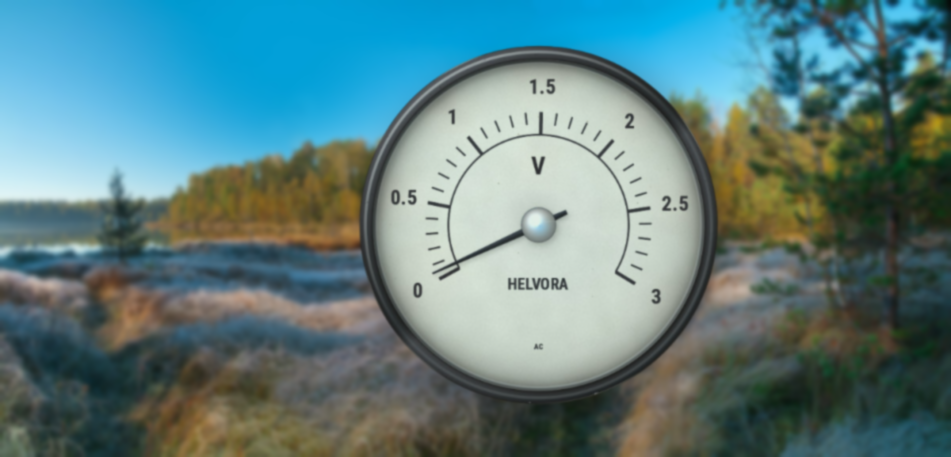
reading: value=0.05 unit=V
